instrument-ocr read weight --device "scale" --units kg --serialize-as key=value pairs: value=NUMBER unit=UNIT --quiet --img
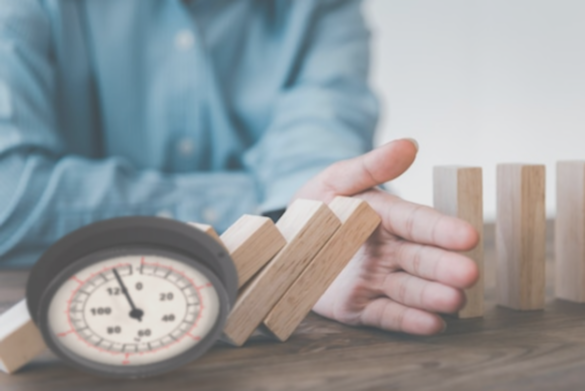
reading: value=125 unit=kg
